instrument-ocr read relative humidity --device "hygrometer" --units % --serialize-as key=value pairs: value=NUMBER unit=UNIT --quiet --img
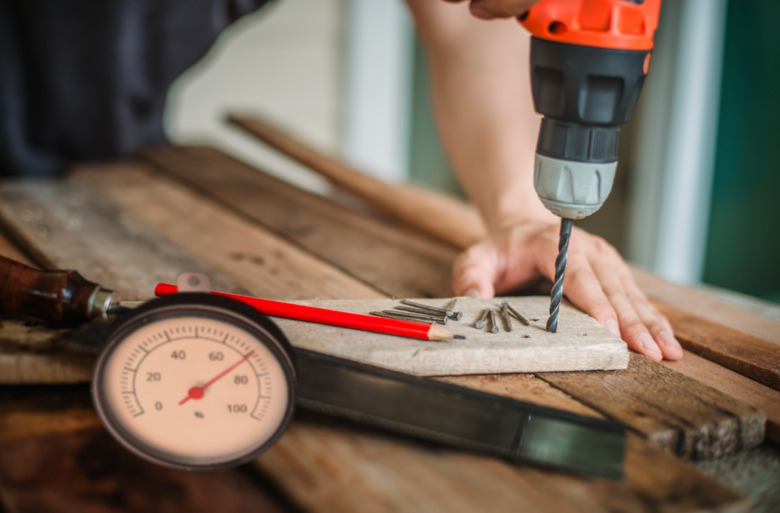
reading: value=70 unit=%
